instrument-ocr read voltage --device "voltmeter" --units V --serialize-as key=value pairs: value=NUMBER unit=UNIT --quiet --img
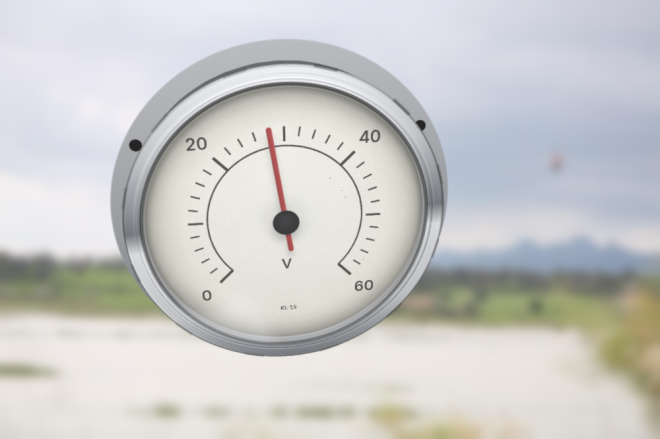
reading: value=28 unit=V
